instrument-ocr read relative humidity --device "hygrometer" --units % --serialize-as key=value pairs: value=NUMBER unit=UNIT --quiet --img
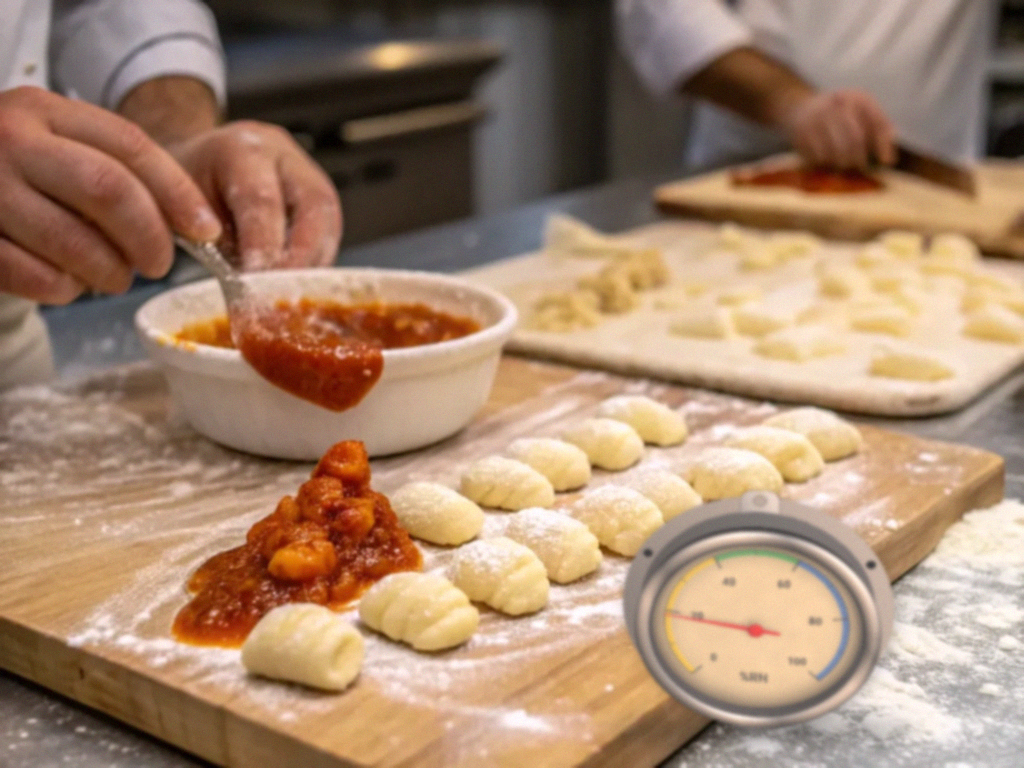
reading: value=20 unit=%
